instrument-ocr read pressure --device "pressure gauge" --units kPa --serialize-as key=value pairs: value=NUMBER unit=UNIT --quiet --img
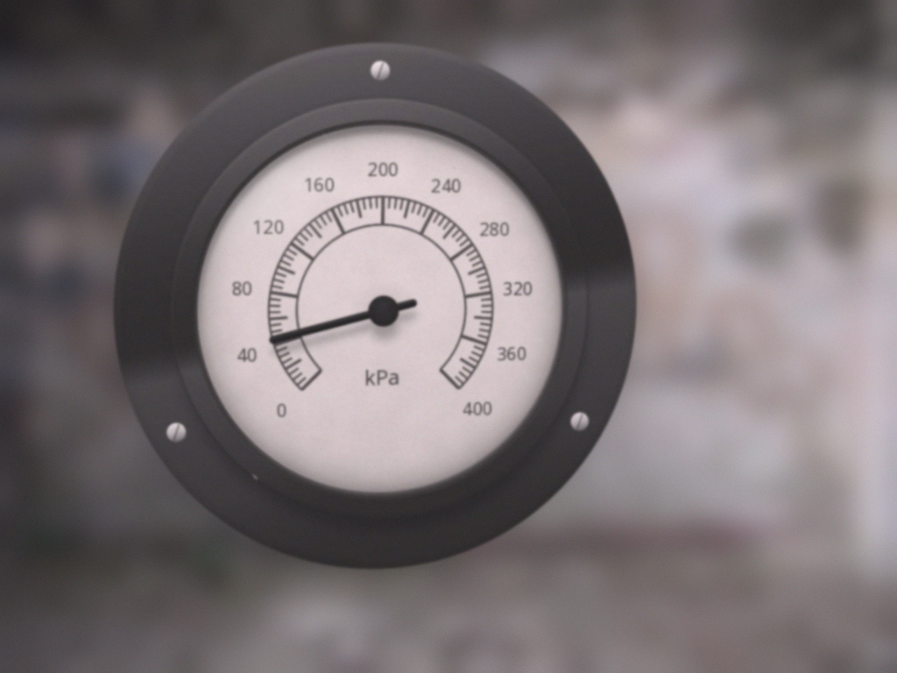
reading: value=45 unit=kPa
